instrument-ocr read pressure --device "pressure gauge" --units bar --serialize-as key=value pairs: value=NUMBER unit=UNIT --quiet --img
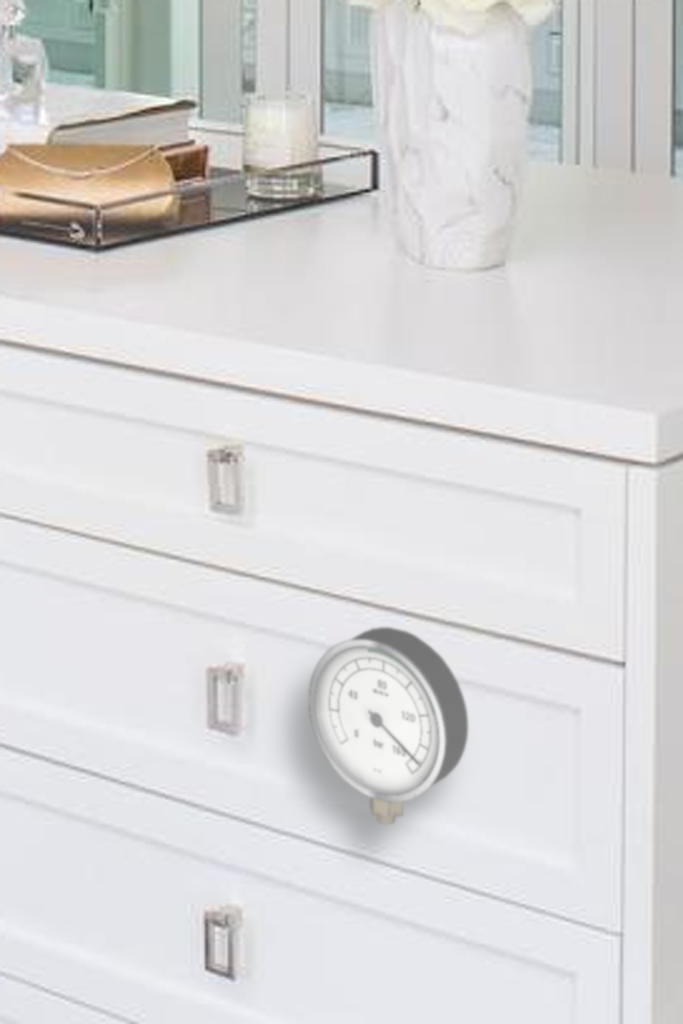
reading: value=150 unit=bar
